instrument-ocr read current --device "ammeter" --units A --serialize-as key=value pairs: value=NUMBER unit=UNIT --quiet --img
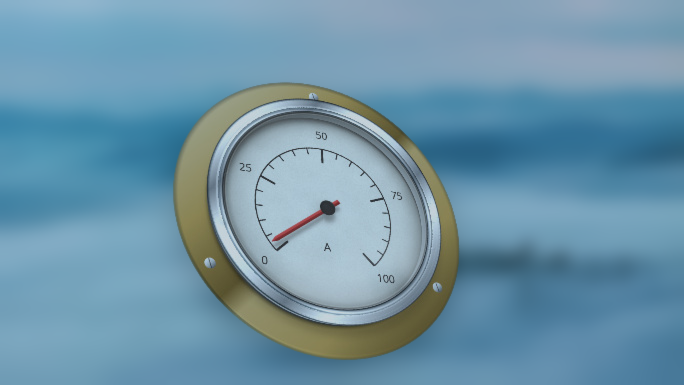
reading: value=2.5 unit=A
